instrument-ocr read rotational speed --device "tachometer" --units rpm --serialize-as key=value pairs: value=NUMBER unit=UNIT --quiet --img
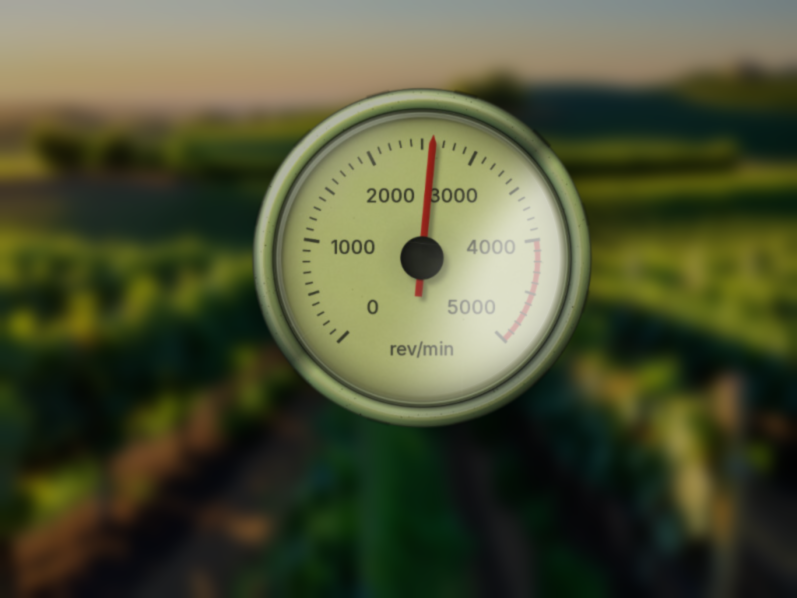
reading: value=2600 unit=rpm
